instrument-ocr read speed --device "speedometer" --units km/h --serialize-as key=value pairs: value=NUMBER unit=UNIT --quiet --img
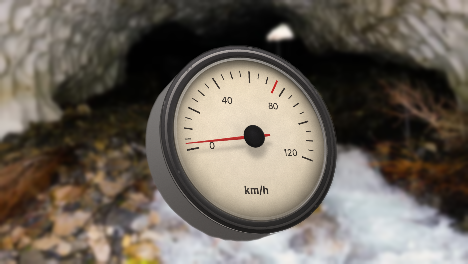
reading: value=2.5 unit=km/h
